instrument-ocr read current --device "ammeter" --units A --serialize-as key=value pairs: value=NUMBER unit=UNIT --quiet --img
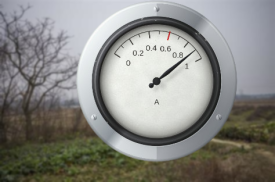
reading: value=0.9 unit=A
